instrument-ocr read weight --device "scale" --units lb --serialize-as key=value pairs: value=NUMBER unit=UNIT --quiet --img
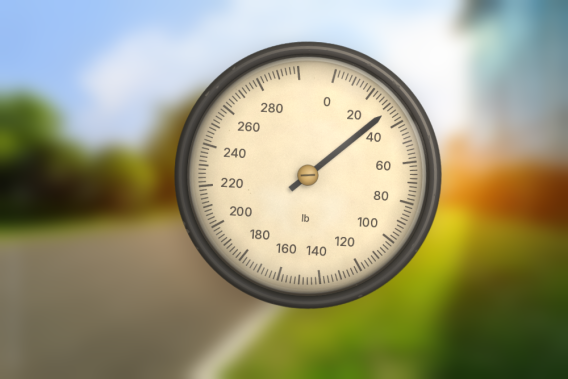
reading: value=32 unit=lb
